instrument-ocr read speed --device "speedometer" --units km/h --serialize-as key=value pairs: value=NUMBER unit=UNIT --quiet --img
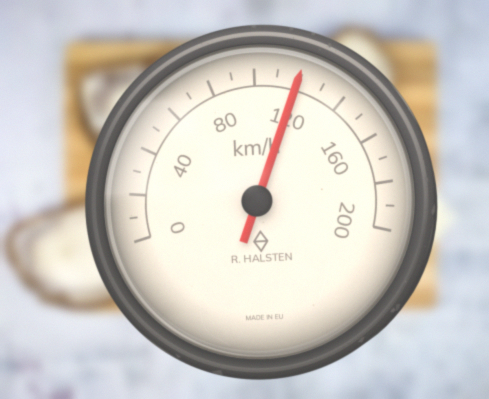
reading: value=120 unit=km/h
